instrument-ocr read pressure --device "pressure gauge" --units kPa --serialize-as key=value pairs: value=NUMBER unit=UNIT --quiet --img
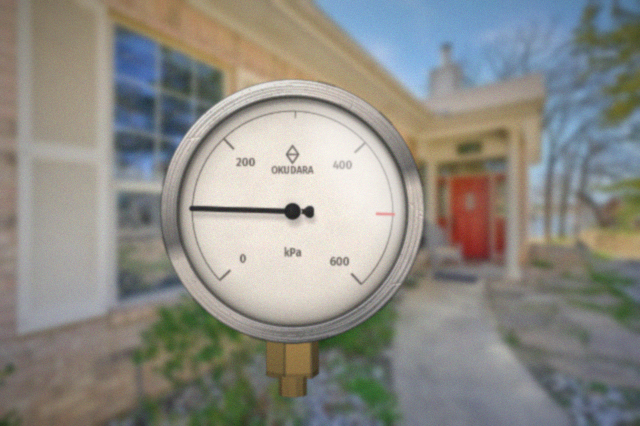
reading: value=100 unit=kPa
